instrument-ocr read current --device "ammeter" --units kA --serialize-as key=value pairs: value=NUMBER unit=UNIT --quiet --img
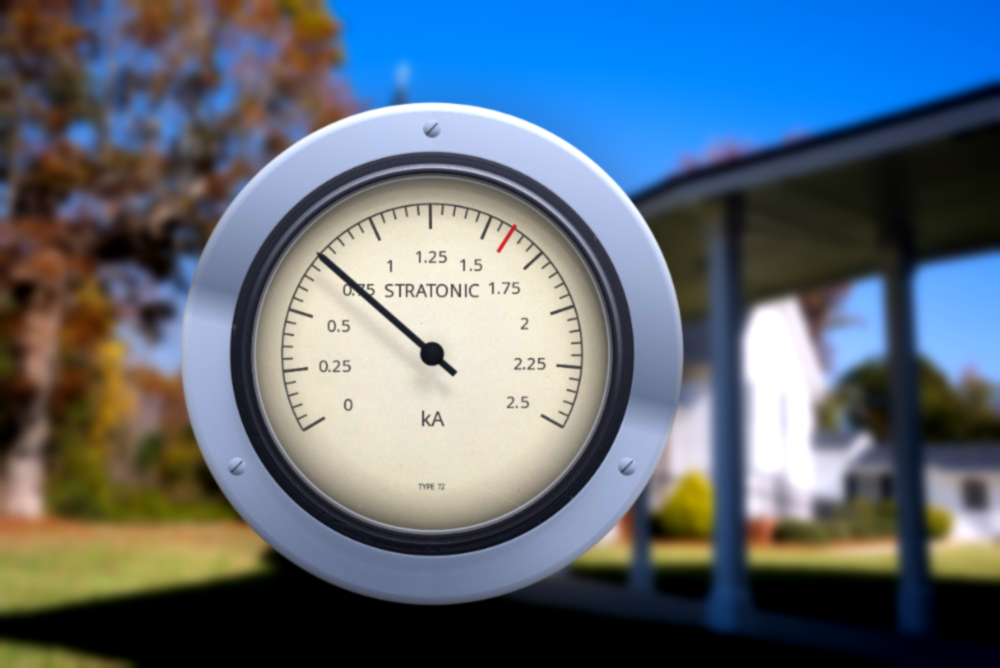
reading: value=0.75 unit=kA
